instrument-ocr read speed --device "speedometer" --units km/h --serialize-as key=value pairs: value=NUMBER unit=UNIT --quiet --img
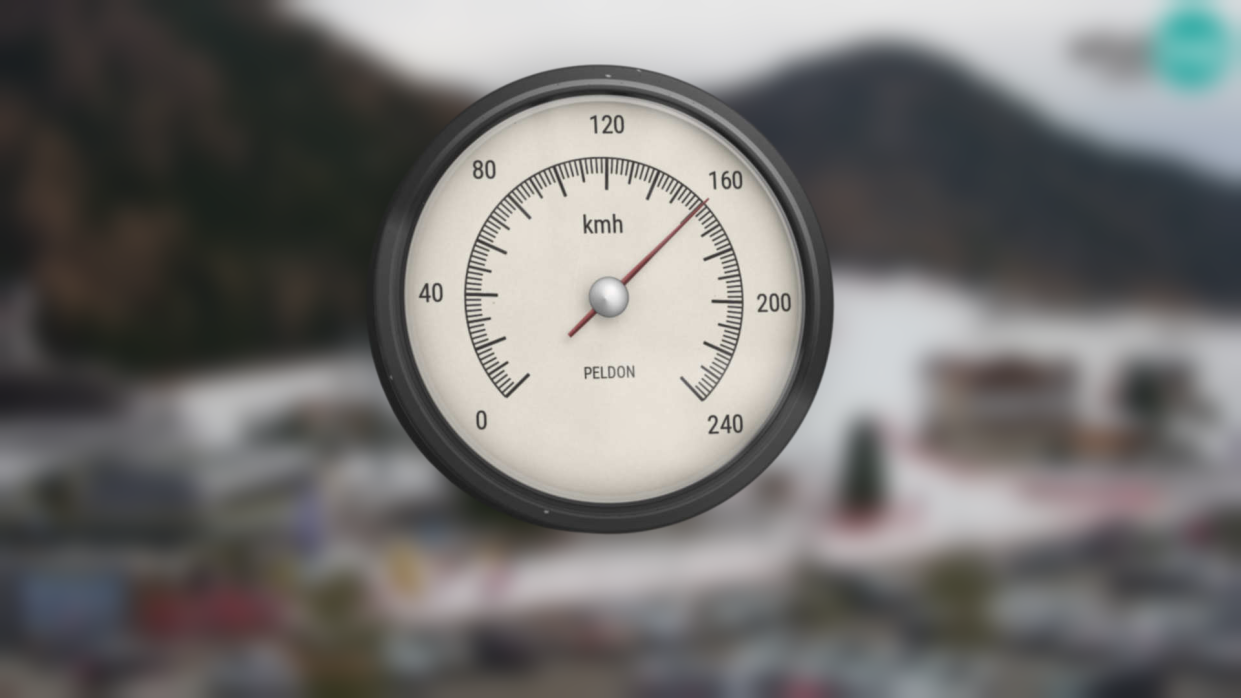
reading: value=160 unit=km/h
